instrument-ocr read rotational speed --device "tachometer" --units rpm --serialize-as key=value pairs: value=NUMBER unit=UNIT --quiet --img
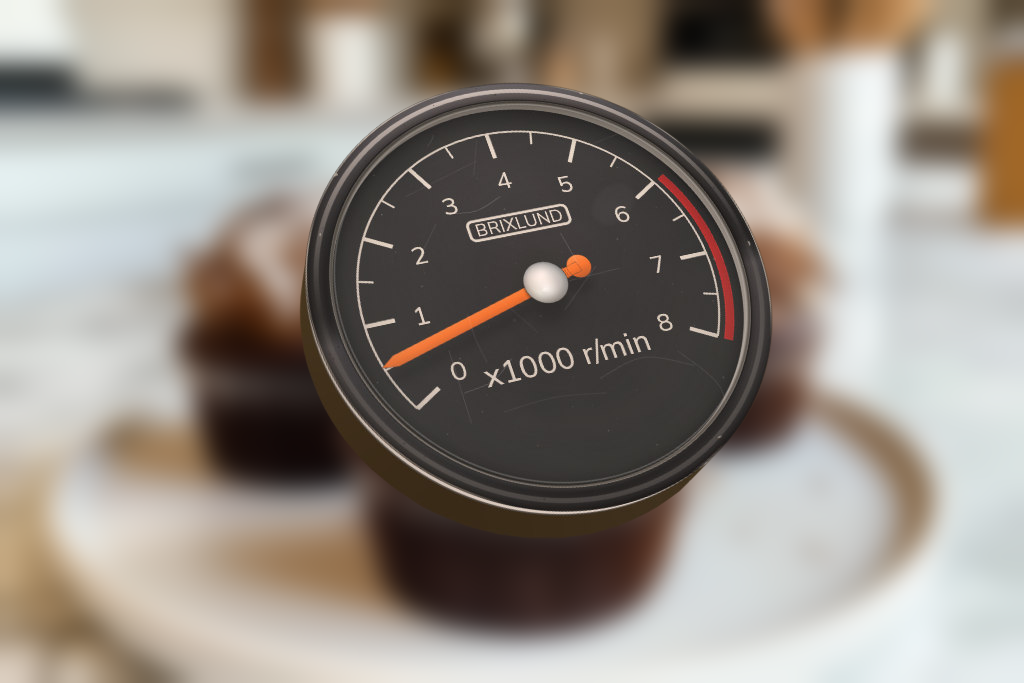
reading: value=500 unit=rpm
